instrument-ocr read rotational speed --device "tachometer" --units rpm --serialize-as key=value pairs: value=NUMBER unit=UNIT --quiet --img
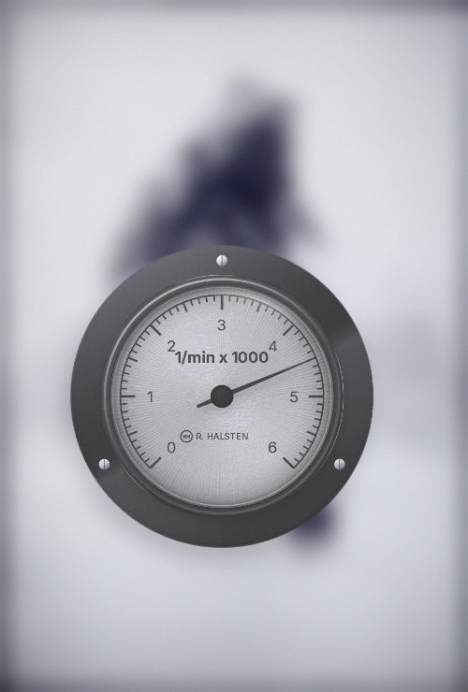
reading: value=4500 unit=rpm
